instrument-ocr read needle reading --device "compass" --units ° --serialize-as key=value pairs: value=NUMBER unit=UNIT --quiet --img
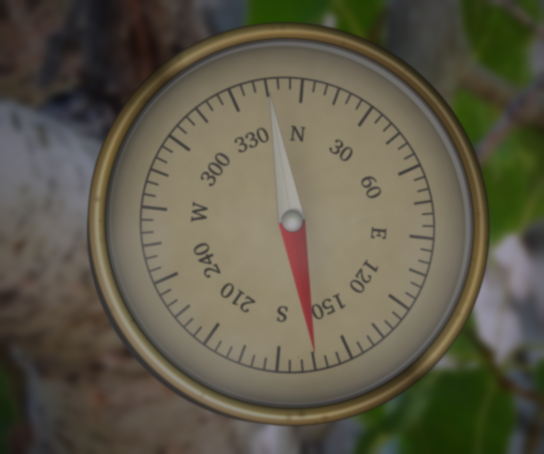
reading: value=165 unit=°
